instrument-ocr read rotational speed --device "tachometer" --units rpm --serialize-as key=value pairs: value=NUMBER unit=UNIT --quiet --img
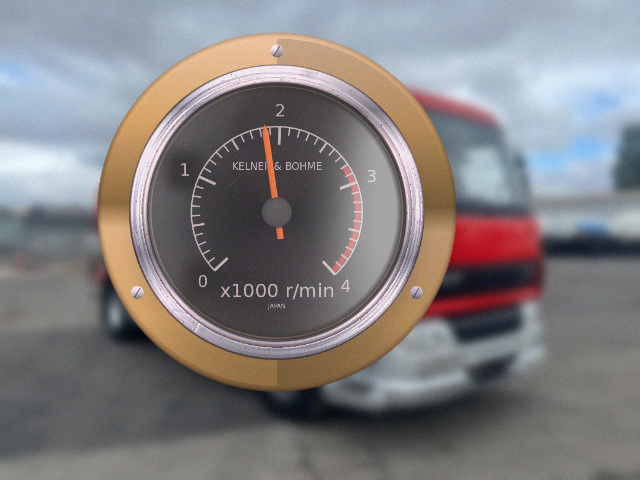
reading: value=1850 unit=rpm
